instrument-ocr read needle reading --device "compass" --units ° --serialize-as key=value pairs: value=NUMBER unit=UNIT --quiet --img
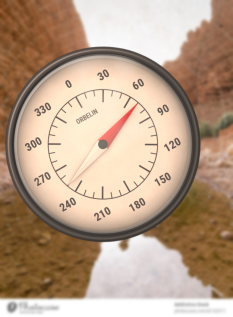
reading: value=70 unit=°
